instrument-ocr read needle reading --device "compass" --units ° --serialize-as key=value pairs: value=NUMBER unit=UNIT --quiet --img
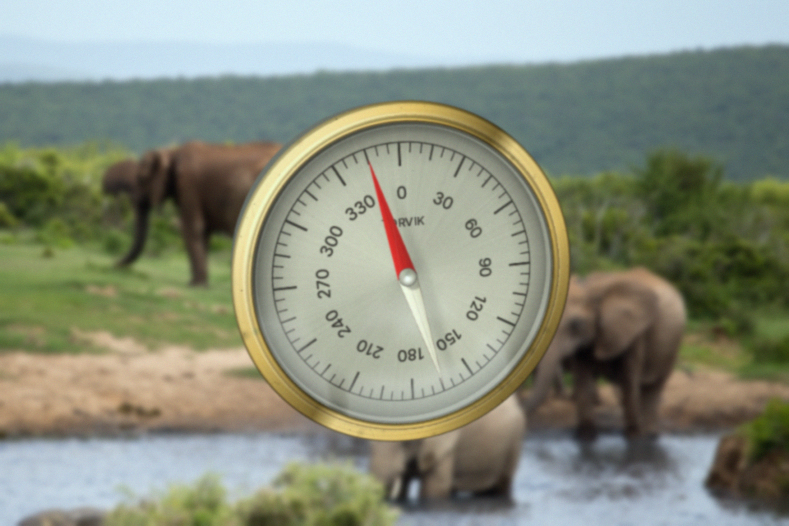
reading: value=345 unit=°
